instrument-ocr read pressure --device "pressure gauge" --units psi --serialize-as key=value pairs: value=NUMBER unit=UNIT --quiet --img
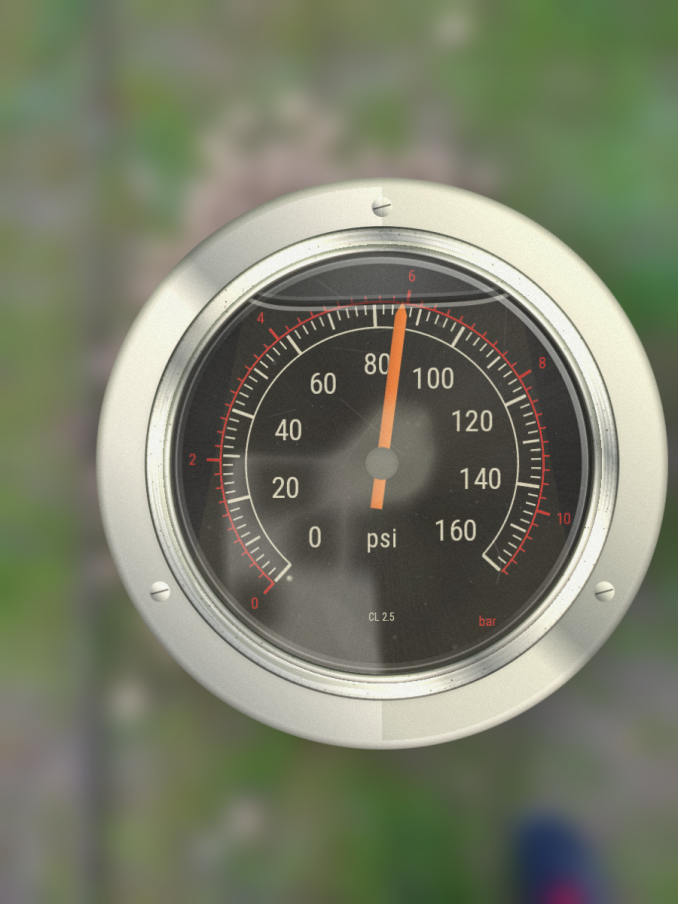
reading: value=86 unit=psi
